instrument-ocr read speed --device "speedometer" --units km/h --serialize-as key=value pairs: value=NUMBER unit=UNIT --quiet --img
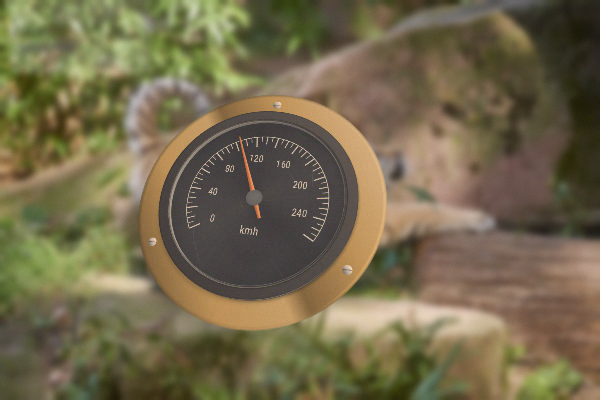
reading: value=105 unit=km/h
